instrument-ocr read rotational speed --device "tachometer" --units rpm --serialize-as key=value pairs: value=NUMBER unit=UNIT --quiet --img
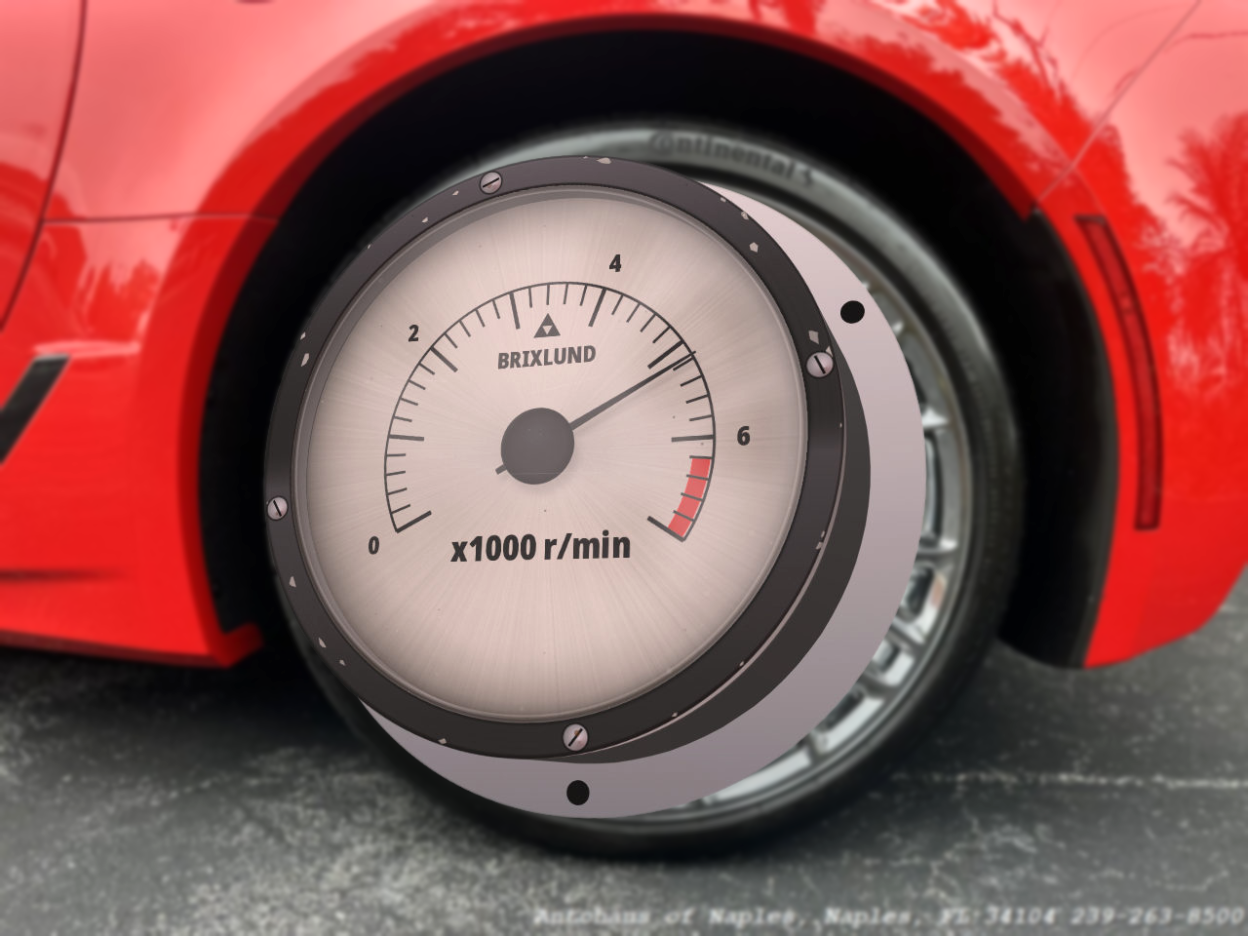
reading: value=5200 unit=rpm
